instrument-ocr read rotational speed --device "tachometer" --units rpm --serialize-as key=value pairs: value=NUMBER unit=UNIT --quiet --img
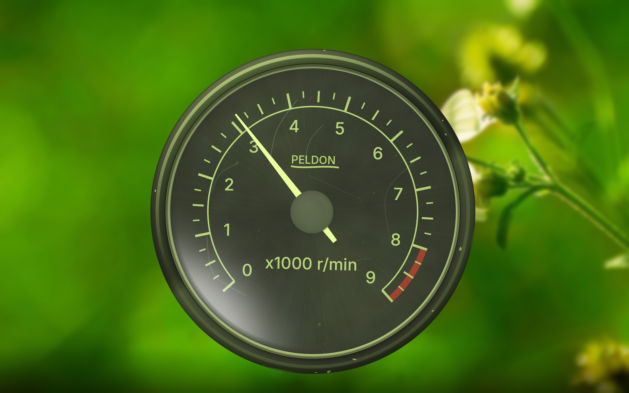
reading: value=3125 unit=rpm
